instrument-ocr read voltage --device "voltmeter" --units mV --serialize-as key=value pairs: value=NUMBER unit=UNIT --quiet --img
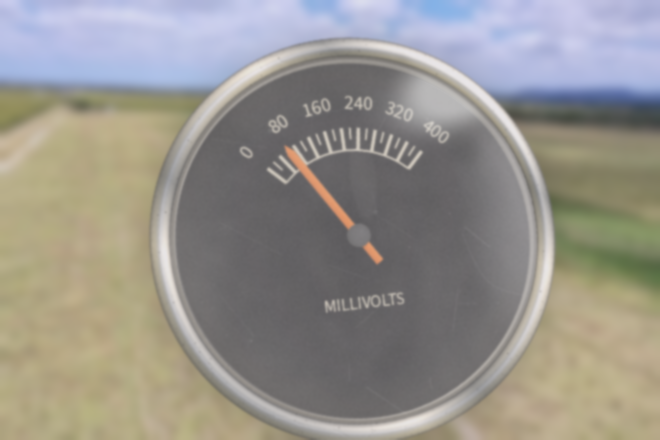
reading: value=60 unit=mV
